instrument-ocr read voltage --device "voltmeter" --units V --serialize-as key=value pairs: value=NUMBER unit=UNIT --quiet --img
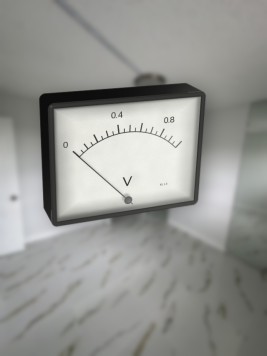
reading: value=0 unit=V
